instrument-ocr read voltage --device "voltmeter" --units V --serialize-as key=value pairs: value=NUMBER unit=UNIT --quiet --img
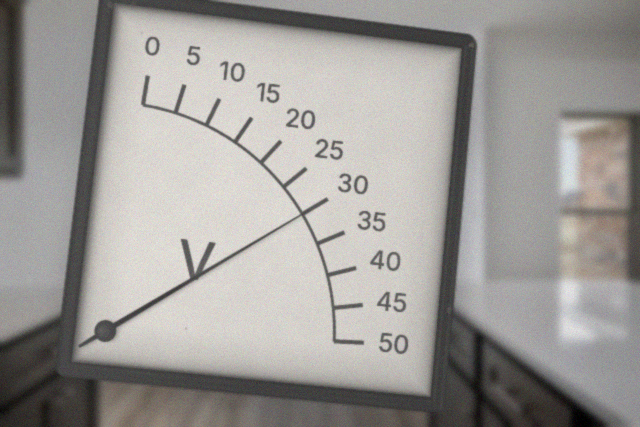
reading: value=30 unit=V
